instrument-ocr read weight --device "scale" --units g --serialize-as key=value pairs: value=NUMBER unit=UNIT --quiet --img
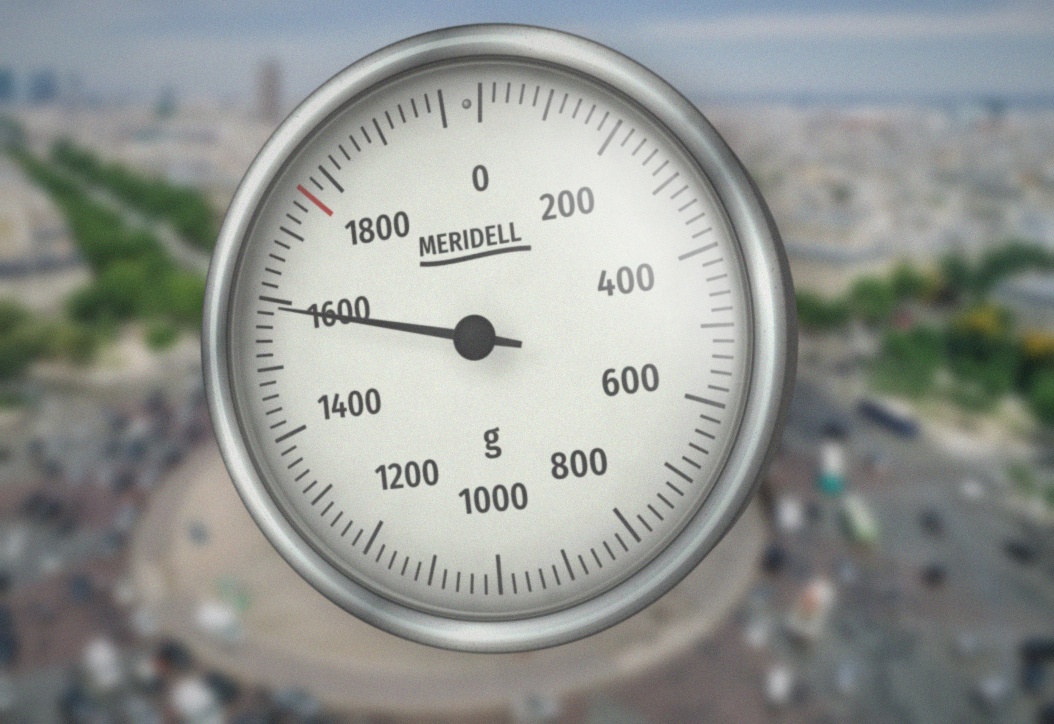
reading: value=1590 unit=g
